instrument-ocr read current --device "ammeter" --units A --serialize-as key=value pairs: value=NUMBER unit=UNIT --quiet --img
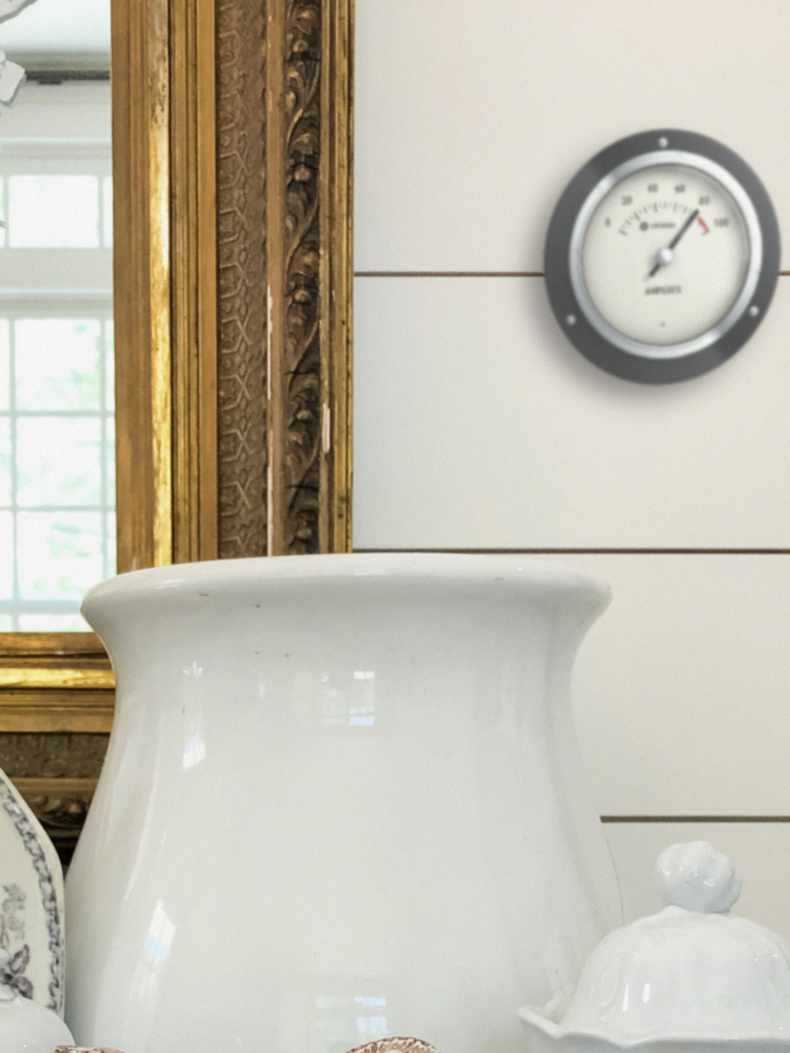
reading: value=80 unit=A
